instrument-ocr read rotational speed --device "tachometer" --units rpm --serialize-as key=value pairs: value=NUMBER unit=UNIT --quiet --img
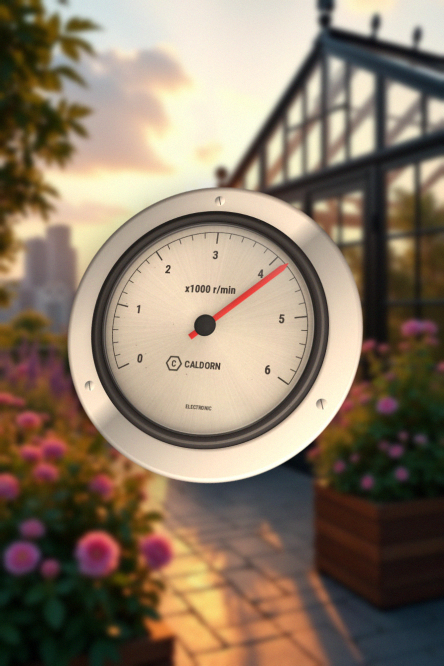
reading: value=4200 unit=rpm
